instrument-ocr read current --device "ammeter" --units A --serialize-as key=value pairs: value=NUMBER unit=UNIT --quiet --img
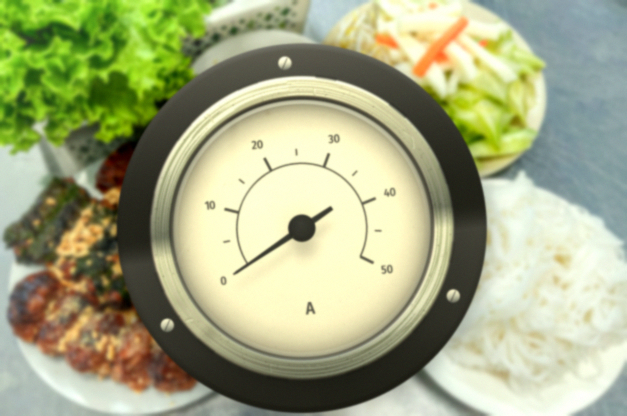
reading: value=0 unit=A
